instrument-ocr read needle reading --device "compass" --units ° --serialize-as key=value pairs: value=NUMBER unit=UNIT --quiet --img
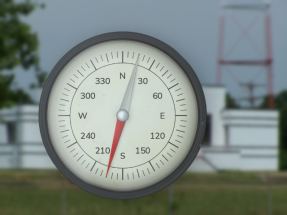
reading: value=195 unit=°
